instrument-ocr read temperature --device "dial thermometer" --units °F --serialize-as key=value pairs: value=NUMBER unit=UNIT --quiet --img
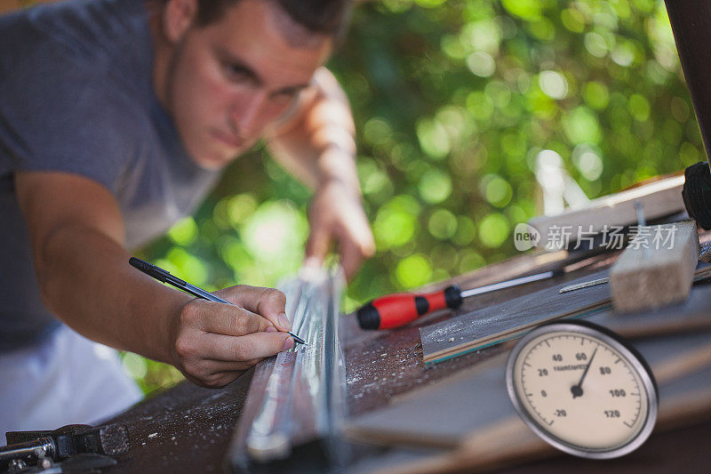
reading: value=68 unit=°F
